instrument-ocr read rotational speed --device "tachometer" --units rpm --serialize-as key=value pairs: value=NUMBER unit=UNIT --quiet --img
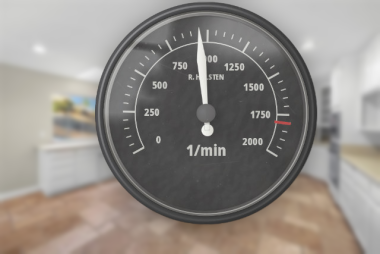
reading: value=950 unit=rpm
